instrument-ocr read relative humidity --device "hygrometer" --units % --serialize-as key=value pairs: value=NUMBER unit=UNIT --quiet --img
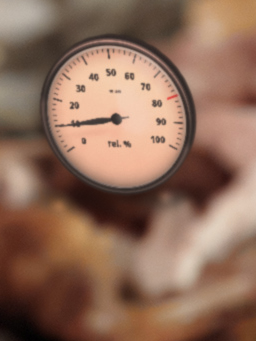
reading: value=10 unit=%
